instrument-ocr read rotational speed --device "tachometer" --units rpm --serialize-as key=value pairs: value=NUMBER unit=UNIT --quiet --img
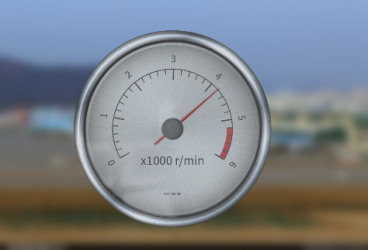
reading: value=4200 unit=rpm
